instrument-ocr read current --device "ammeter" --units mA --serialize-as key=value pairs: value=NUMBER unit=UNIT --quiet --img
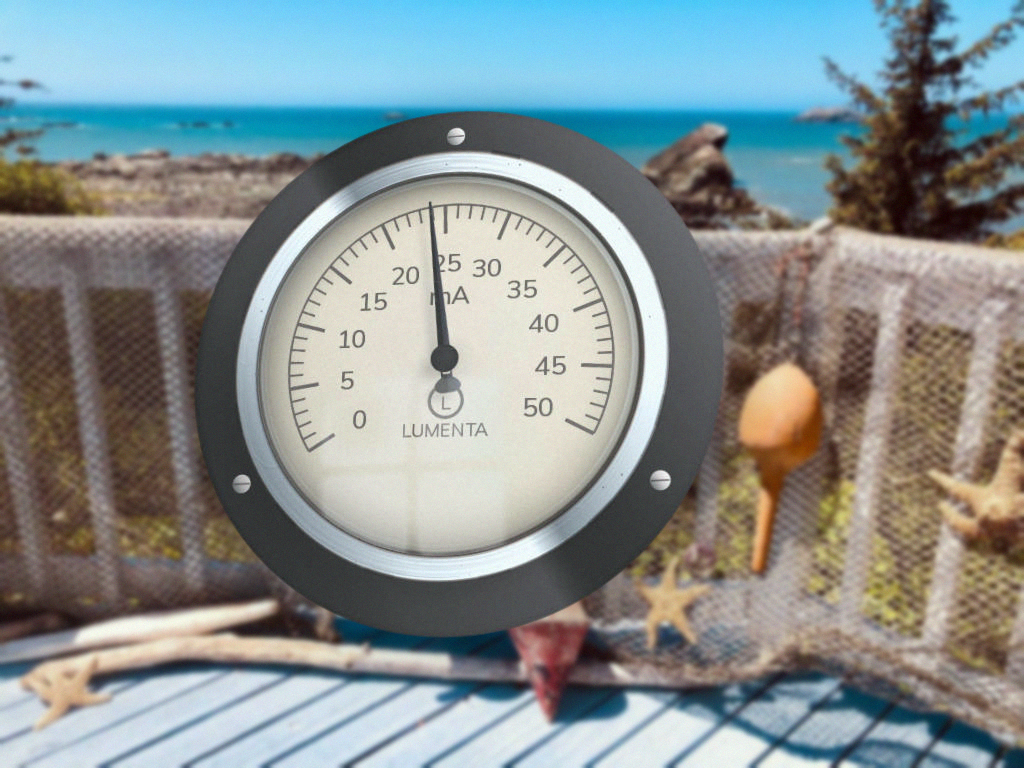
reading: value=24 unit=mA
